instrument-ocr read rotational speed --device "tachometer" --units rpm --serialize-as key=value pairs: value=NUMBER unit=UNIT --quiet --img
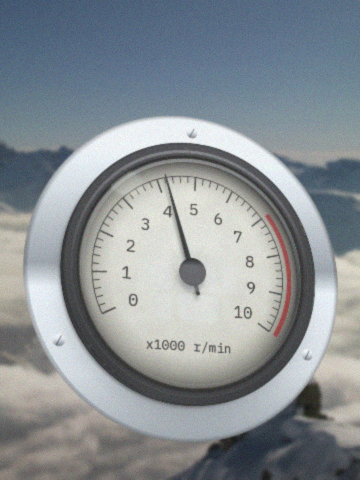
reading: value=4200 unit=rpm
